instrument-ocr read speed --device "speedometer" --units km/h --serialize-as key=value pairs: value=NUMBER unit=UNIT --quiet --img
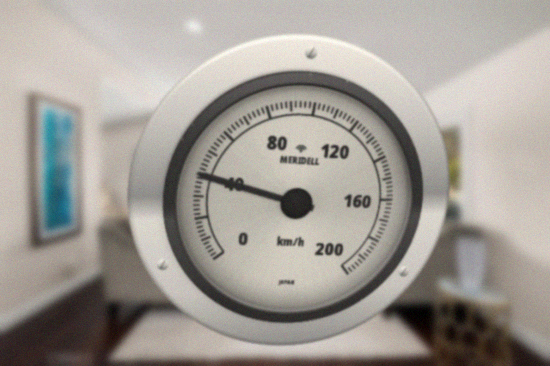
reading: value=40 unit=km/h
